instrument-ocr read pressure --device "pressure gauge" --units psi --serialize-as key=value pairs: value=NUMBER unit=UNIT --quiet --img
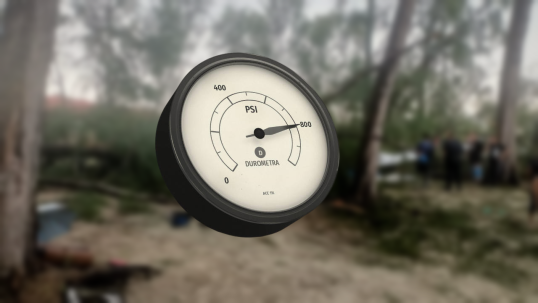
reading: value=800 unit=psi
